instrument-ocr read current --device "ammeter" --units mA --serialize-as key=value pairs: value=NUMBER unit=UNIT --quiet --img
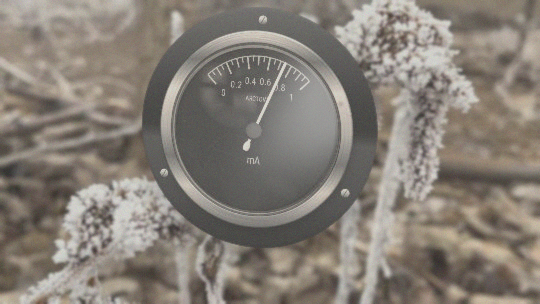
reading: value=0.75 unit=mA
